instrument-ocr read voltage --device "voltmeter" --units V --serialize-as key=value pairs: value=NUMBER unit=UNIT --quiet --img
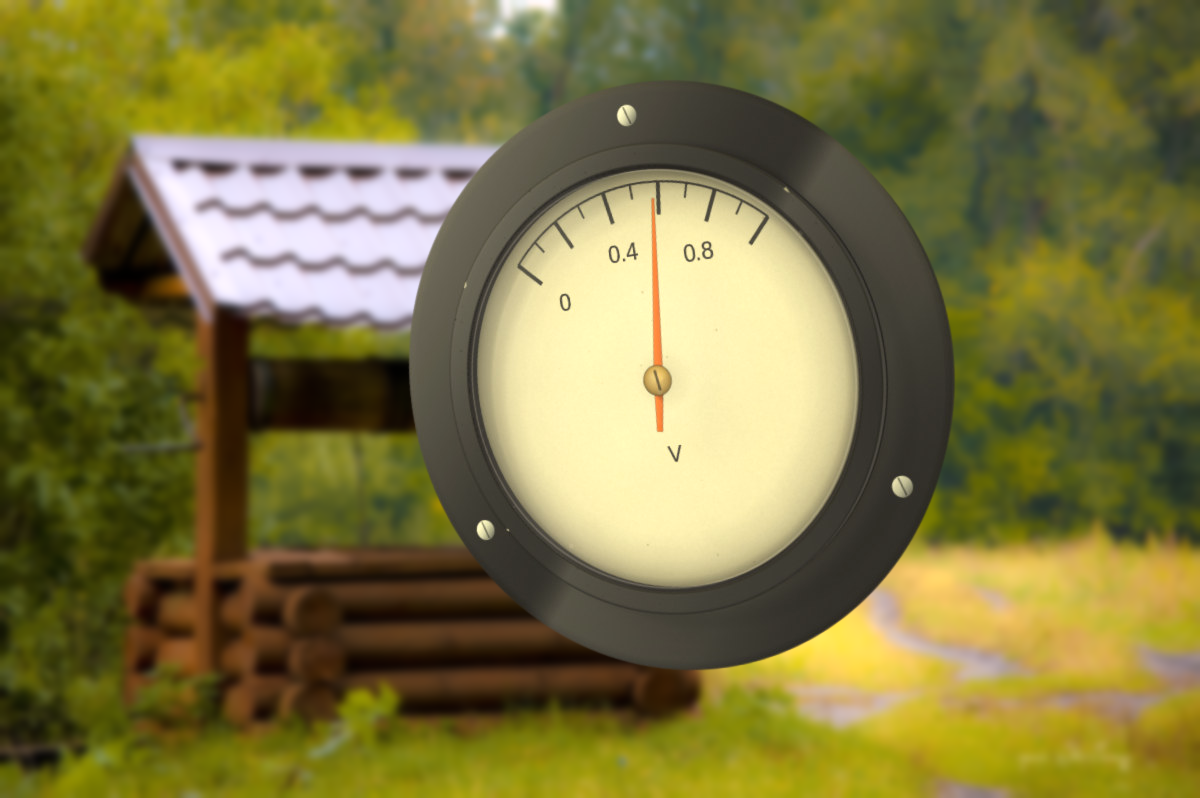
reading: value=0.6 unit=V
